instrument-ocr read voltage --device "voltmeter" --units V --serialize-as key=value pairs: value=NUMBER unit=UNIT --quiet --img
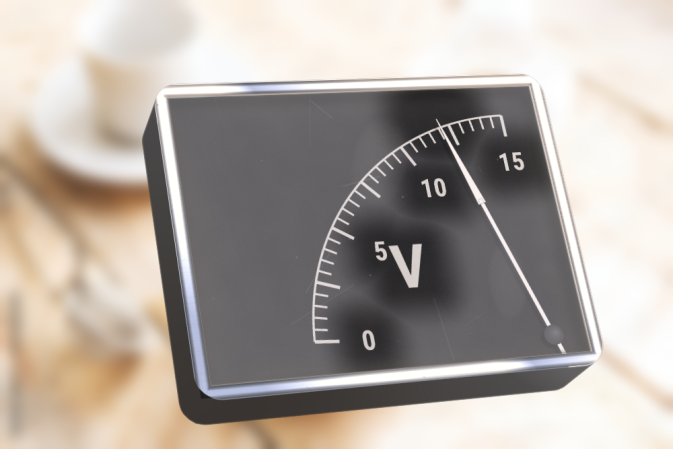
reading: value=12 unit=V
